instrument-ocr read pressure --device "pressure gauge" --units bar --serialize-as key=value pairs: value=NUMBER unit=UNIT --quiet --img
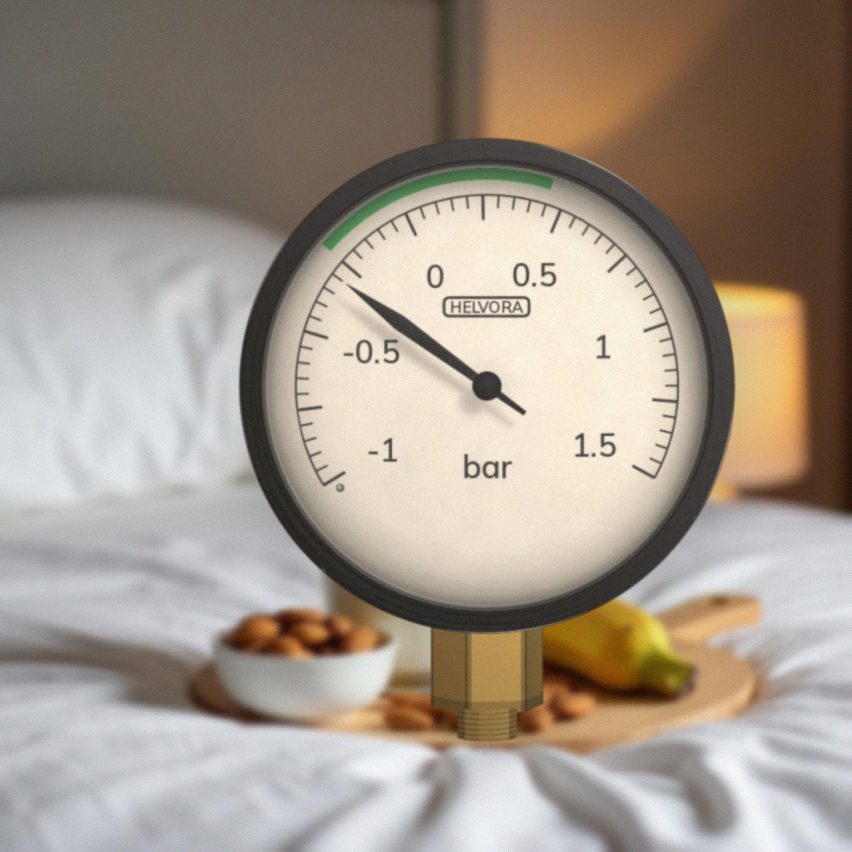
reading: value=-0.3 unit=bar
